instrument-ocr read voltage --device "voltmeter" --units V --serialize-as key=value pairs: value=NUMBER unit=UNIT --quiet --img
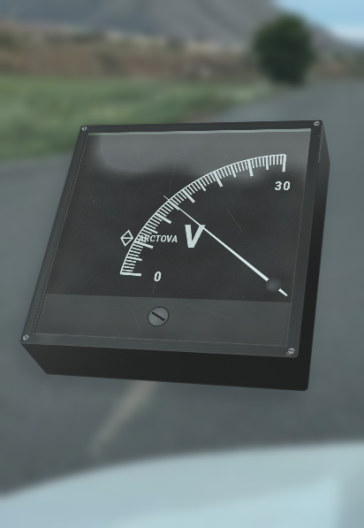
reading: value=12.5 unit=V
